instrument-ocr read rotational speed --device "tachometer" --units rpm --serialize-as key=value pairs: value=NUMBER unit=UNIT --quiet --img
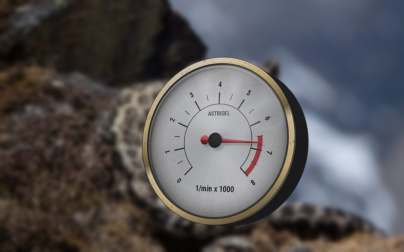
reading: value=6750 unit=rpm
